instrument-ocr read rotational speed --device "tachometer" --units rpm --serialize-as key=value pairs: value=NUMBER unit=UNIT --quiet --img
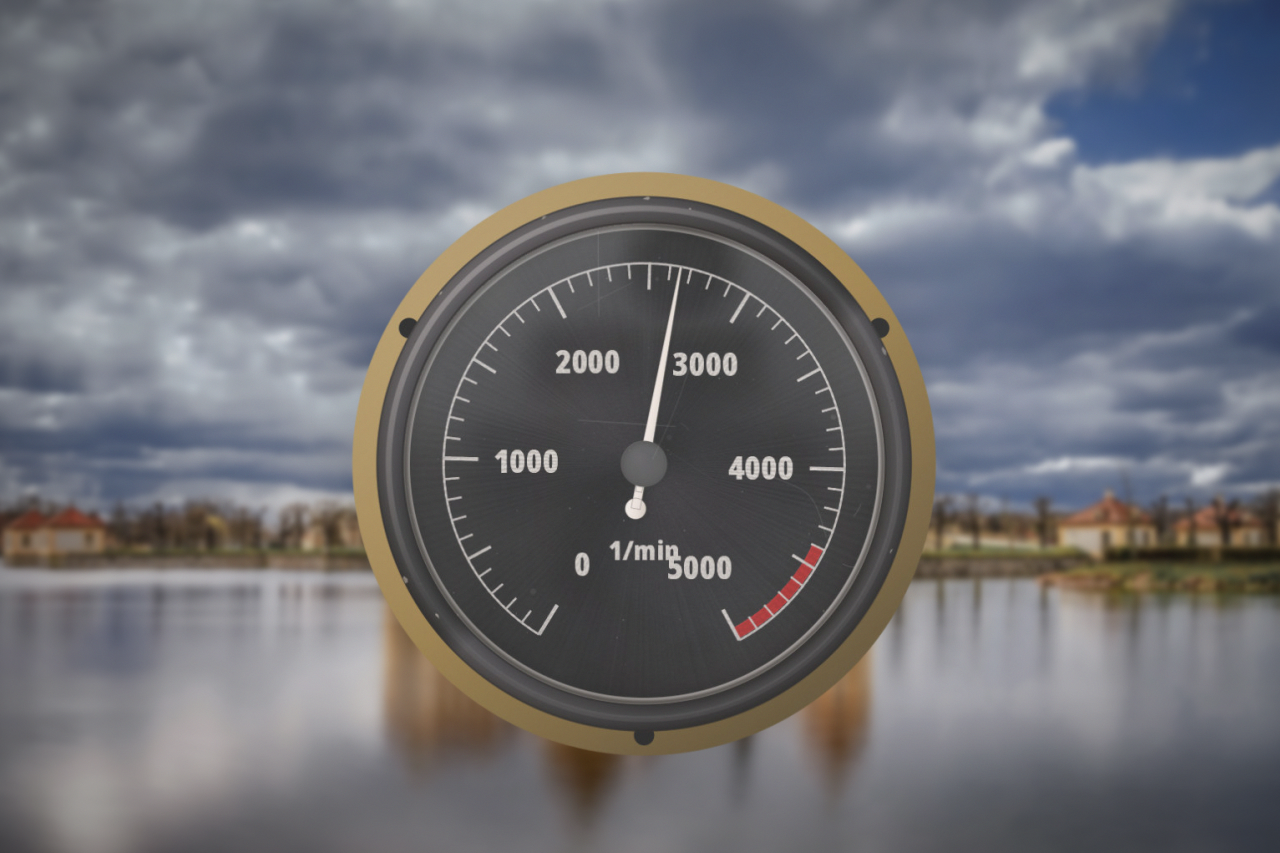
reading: value=2650 unit=rpm
